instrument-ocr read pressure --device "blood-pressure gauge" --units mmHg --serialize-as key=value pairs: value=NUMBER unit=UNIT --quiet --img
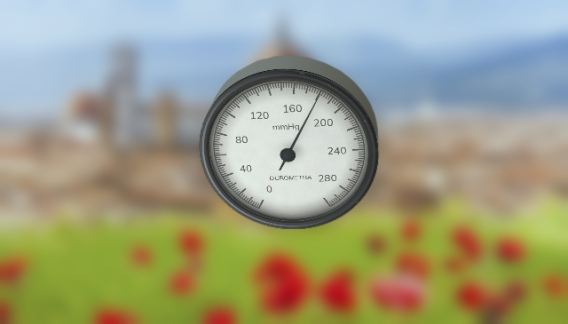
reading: value=180 unit=mmHg
